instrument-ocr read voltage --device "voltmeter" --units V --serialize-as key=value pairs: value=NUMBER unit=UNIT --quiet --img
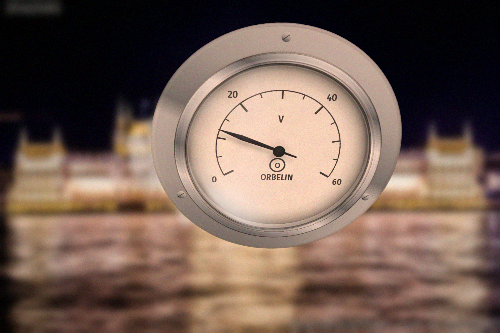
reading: value=12.5 unit=V
